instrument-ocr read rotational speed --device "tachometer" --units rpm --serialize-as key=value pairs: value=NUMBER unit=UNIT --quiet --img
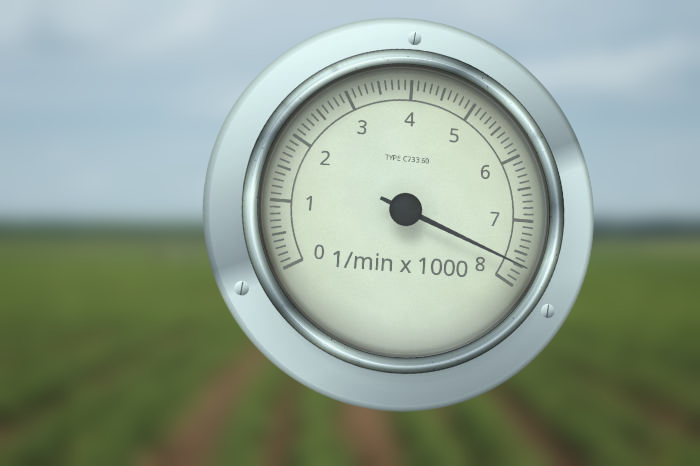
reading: value=7700 unit=rpm
